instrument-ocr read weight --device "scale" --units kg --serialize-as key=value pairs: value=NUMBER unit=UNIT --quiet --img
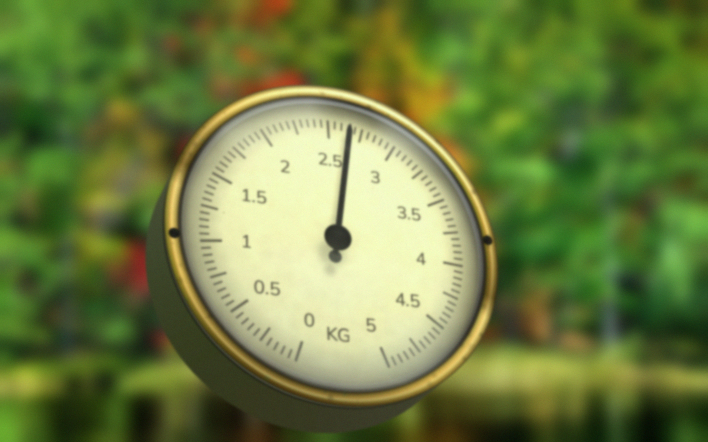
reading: value=2.65 unit=kg
